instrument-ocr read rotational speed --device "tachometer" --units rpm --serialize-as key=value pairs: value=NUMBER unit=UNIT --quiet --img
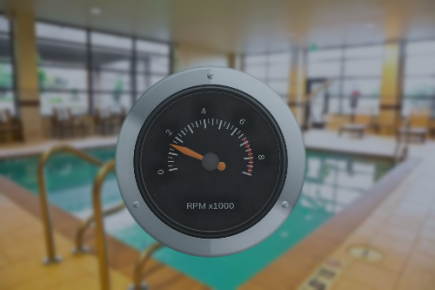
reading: value=1500 unit=rpm
